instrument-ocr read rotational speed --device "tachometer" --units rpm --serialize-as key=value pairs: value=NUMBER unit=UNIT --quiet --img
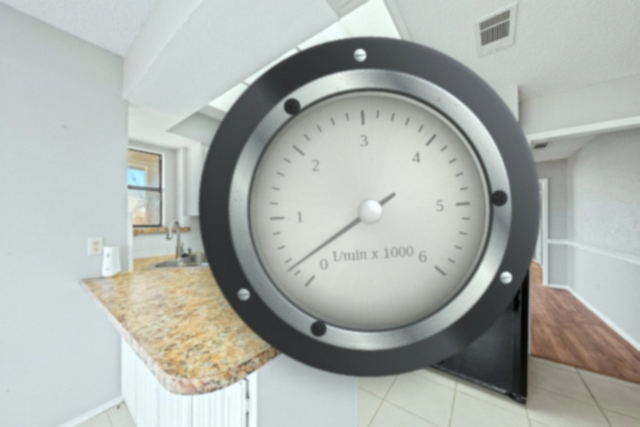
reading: value=300 unit=rpm
